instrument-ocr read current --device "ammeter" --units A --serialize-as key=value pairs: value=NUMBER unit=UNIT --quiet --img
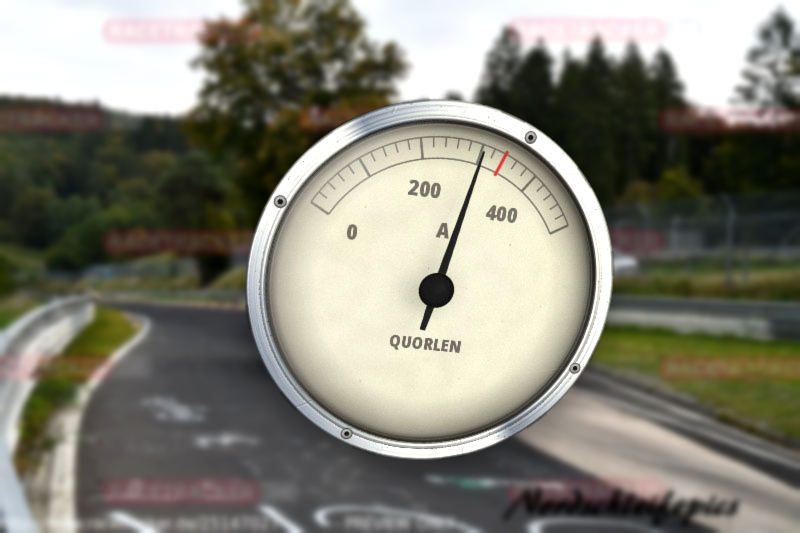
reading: value=300 unit=A
